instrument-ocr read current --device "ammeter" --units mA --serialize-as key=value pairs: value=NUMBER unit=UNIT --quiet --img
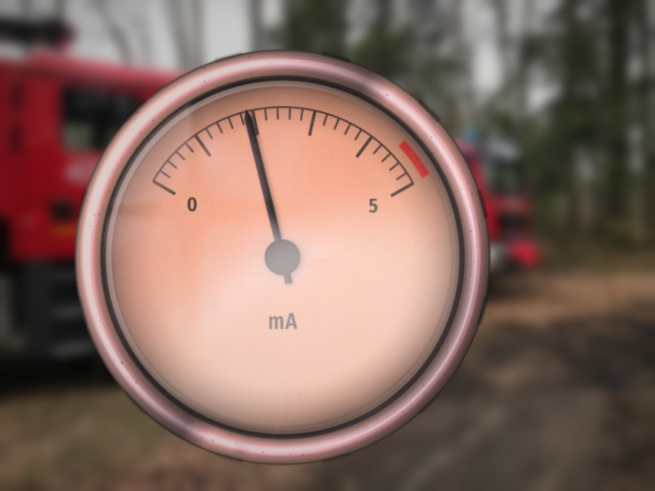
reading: value=1.9 unit=mA
